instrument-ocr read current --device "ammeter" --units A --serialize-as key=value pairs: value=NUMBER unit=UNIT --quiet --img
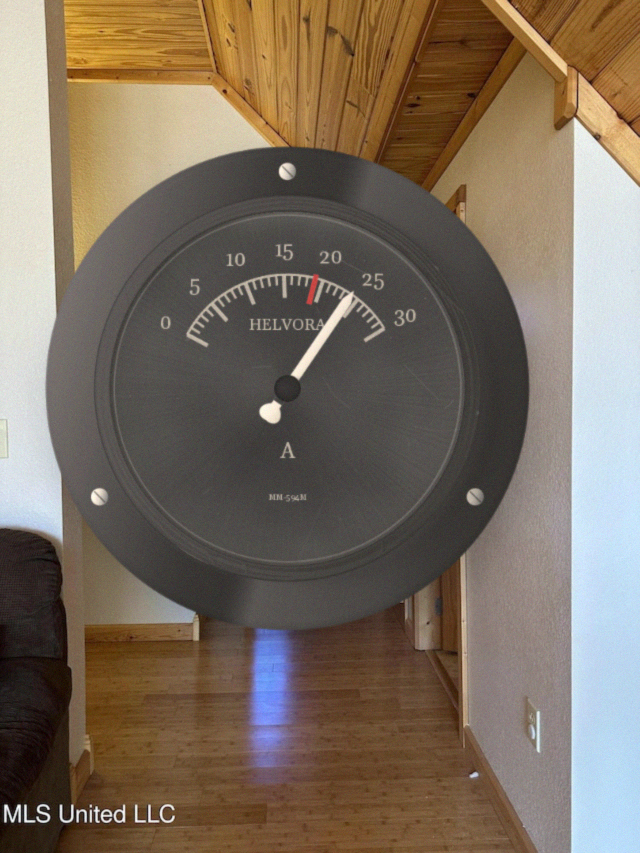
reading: value=24 unit=A
